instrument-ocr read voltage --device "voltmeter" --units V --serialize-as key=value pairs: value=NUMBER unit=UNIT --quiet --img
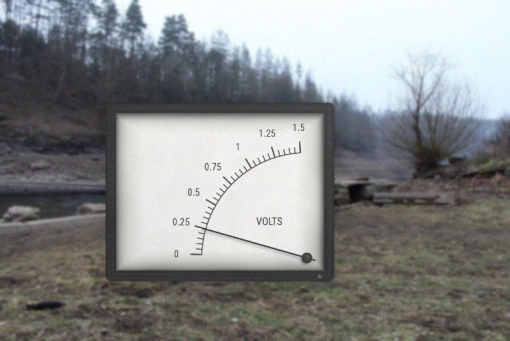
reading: value=0.25 unit=V
